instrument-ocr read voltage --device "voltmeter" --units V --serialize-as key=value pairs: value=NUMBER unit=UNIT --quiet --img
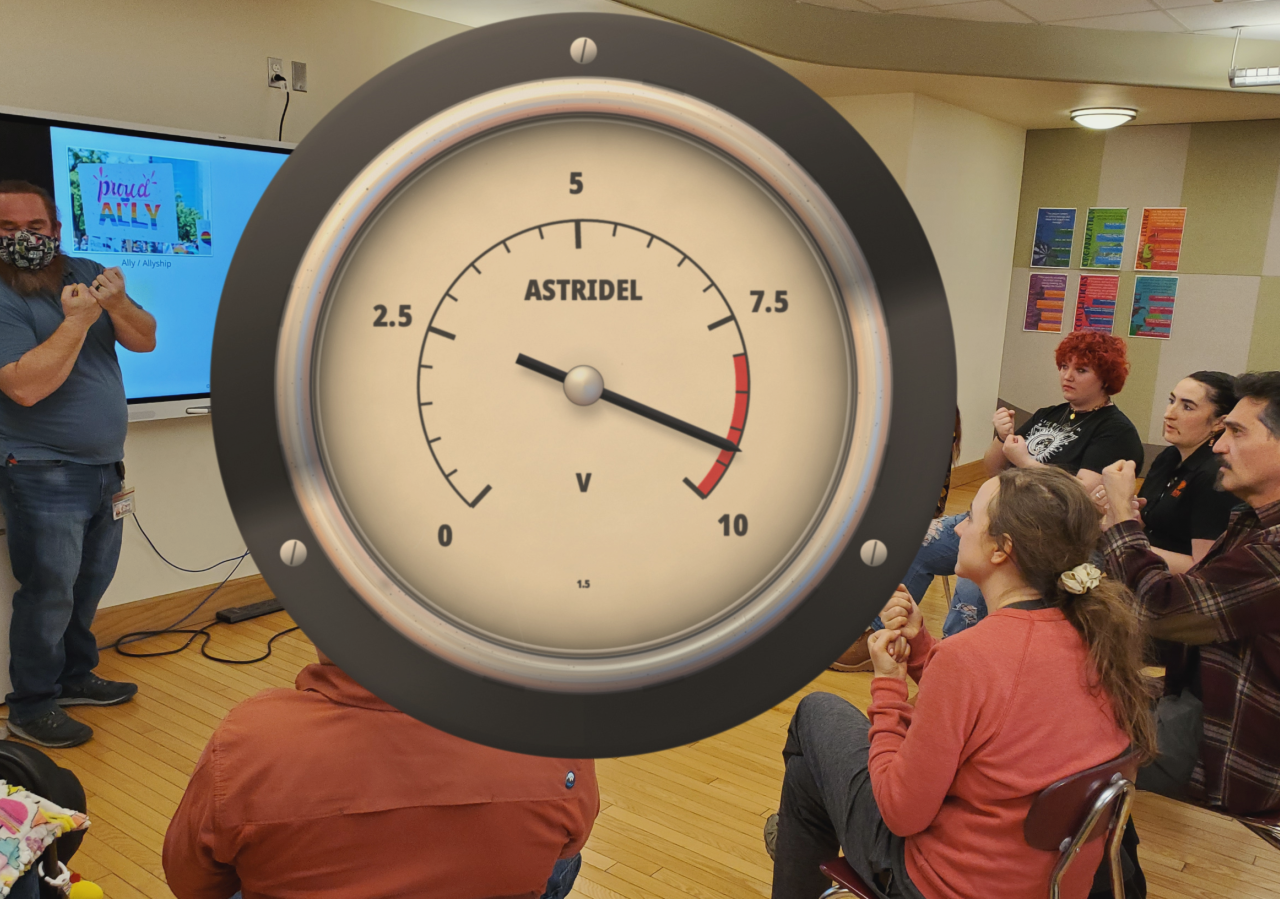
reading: value=9.25 unit=V
